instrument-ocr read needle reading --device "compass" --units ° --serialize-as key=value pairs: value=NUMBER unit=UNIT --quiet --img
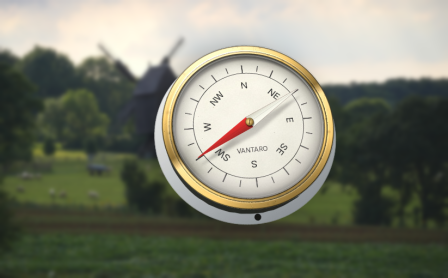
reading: value=240 unit=°
